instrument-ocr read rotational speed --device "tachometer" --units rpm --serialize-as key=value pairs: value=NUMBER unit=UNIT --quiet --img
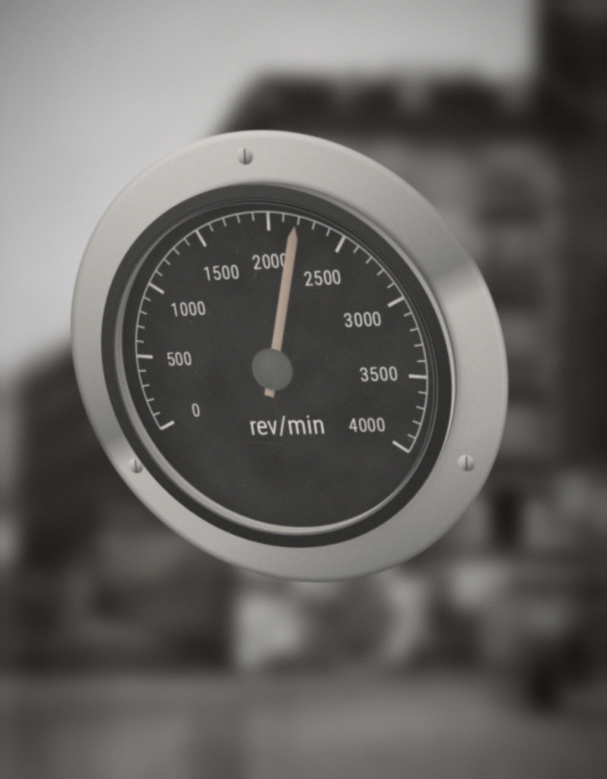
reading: value=2200 unit=rpm
